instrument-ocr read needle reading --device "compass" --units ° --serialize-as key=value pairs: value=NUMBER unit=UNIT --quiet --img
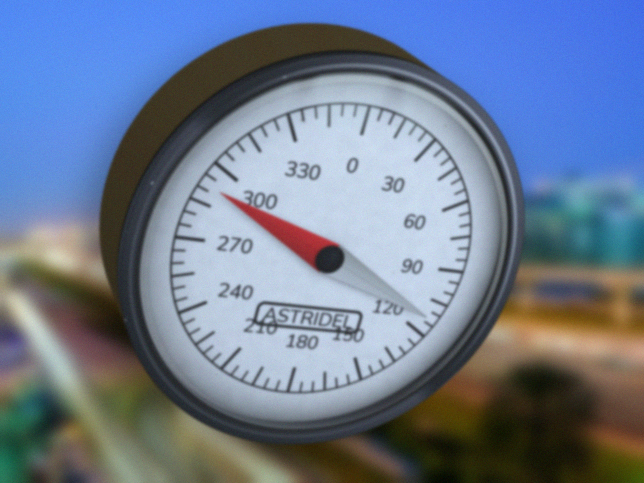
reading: value=292.5 unit=°
